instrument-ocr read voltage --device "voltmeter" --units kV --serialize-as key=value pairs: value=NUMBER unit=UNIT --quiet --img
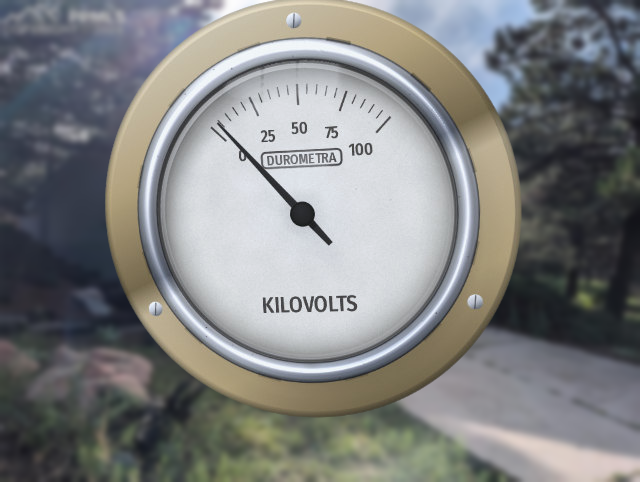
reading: value=5 unit=kV
